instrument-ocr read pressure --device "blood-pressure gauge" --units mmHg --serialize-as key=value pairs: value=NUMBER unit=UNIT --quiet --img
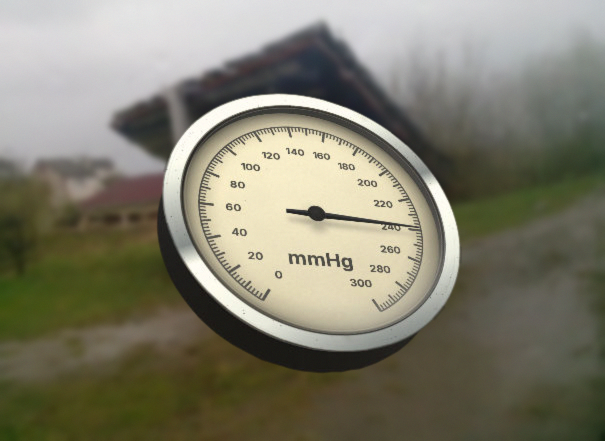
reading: value=240 unit=mmHg
